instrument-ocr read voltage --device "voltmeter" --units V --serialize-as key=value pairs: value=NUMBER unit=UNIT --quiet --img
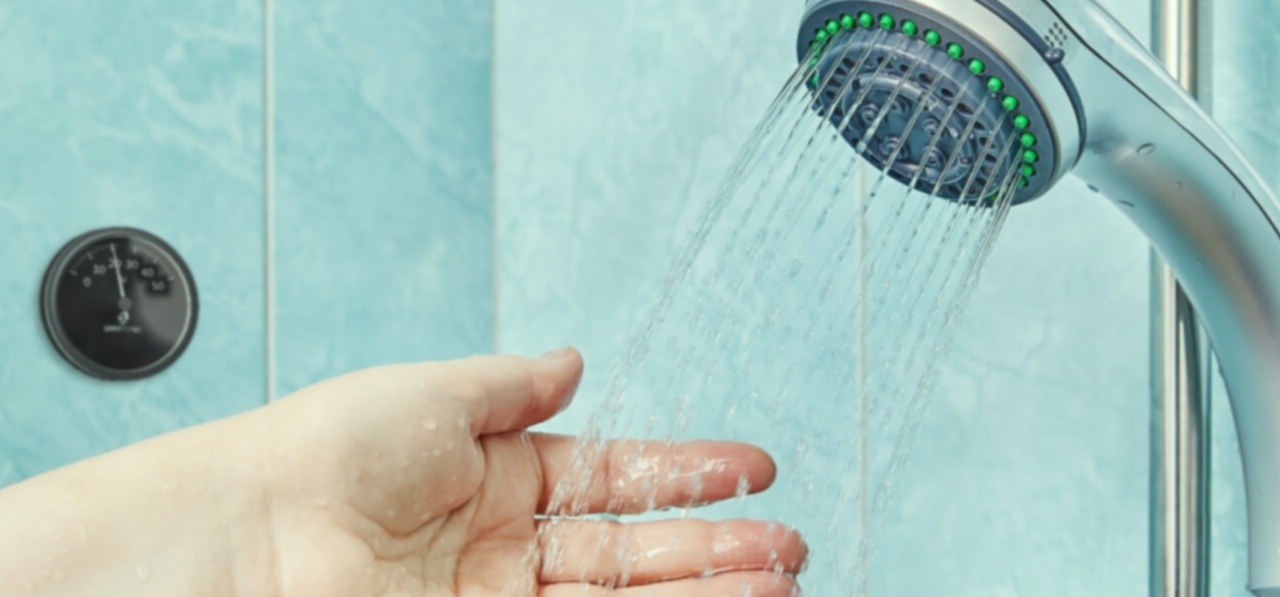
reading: value=20 unit=V
